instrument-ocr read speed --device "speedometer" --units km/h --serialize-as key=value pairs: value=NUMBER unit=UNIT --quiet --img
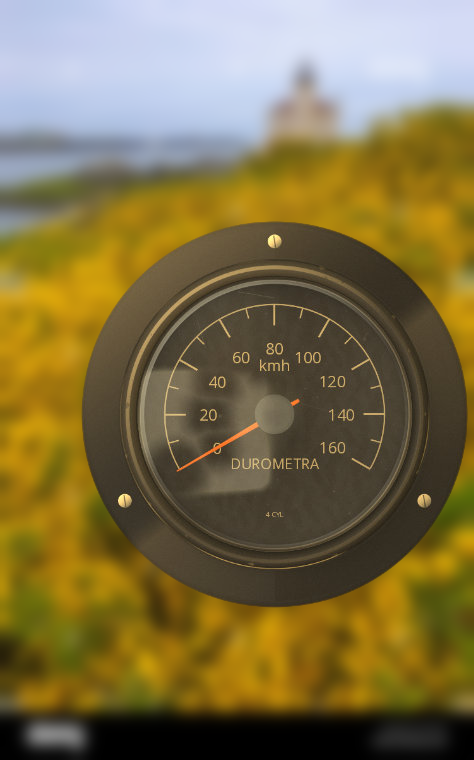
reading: value=0 unit=km/h
